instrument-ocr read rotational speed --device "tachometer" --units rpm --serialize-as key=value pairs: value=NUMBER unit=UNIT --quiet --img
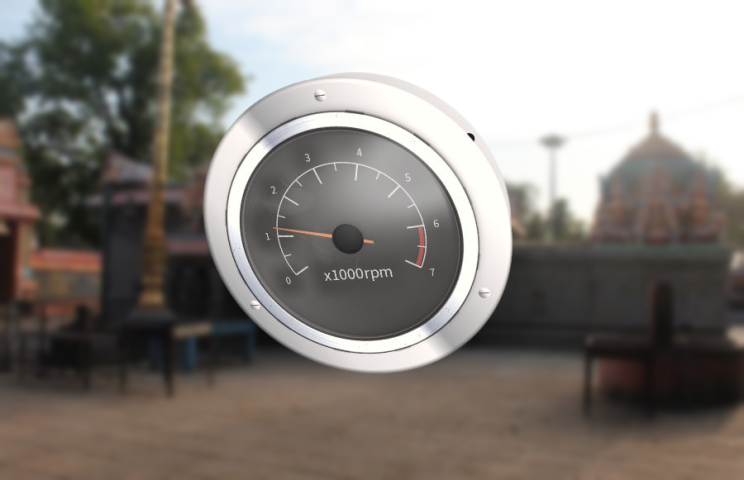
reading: value=1250 unit=rpm
